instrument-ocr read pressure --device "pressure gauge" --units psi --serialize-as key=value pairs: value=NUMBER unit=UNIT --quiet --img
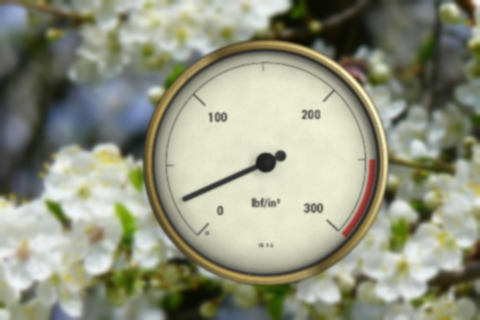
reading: value=25 unit=psi
